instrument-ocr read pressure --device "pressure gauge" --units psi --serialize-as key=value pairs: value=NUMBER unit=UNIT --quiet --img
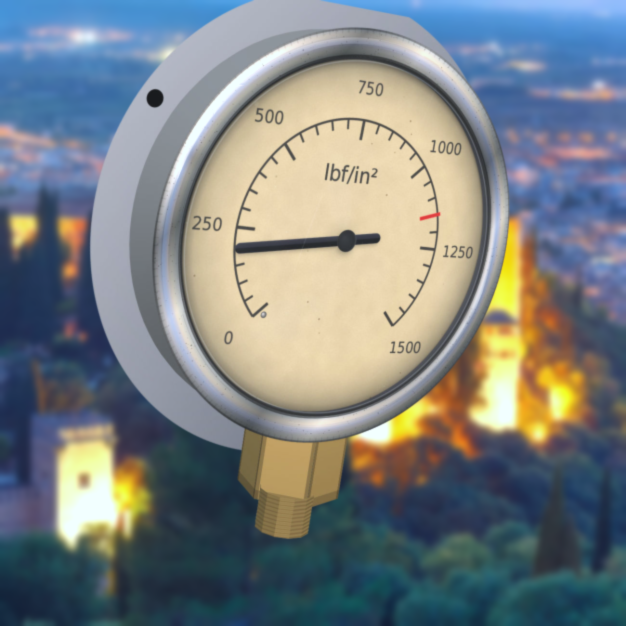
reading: value=200 unit=psi
